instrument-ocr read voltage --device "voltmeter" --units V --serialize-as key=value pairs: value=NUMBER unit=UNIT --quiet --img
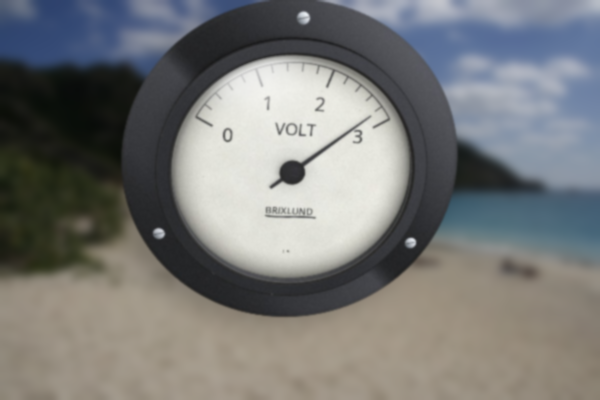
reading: value=2.8 unit=V
